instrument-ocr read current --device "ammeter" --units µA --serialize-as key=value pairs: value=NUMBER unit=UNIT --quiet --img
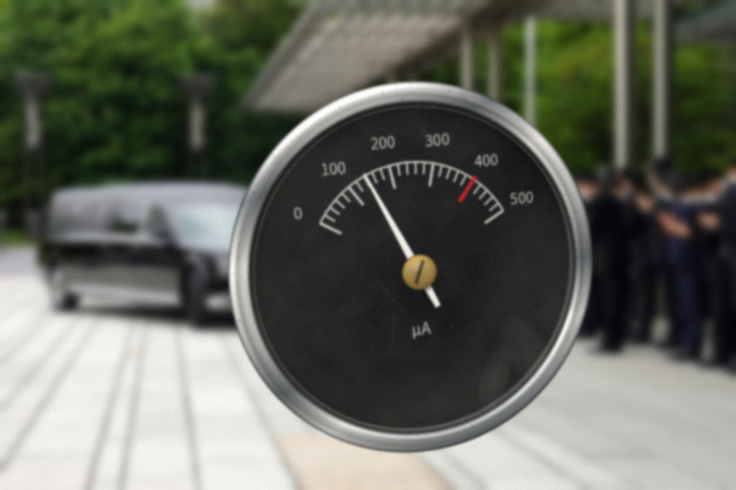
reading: value=140 unit=µA
